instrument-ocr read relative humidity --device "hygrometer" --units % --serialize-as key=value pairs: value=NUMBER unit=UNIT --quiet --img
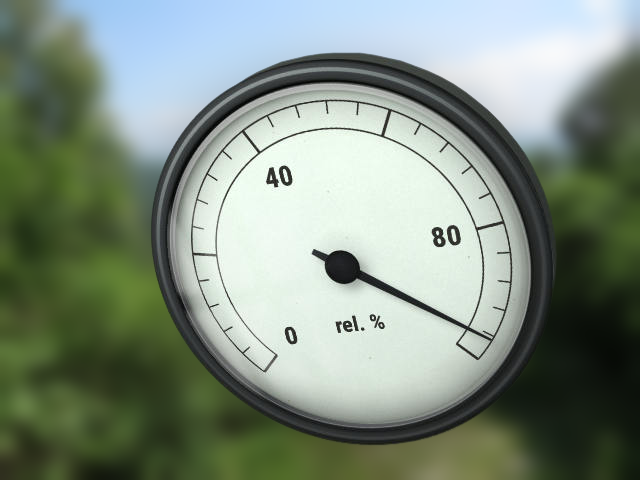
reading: value=96 unit=%
